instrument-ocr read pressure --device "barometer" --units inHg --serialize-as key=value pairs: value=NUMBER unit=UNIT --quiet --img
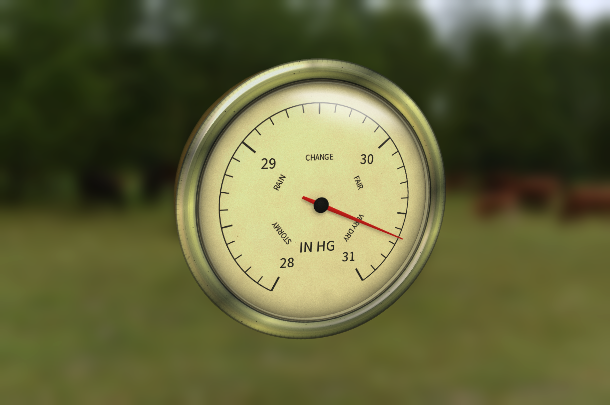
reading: value=30.65 unit=inHg
